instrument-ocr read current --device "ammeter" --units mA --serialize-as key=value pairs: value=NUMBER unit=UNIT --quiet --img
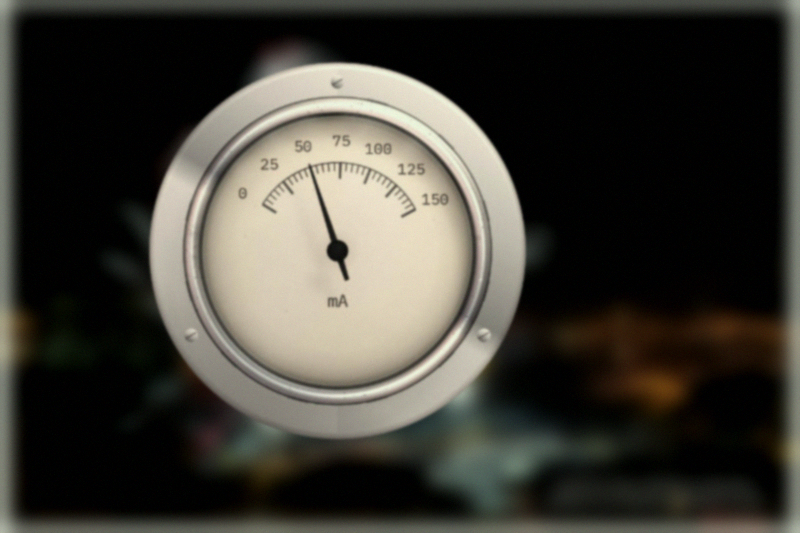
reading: value=50 unit=mA
